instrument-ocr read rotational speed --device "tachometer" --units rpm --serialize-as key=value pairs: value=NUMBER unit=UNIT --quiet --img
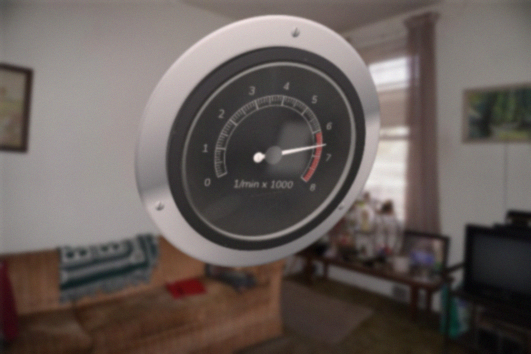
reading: value=6500 unit=rpm
